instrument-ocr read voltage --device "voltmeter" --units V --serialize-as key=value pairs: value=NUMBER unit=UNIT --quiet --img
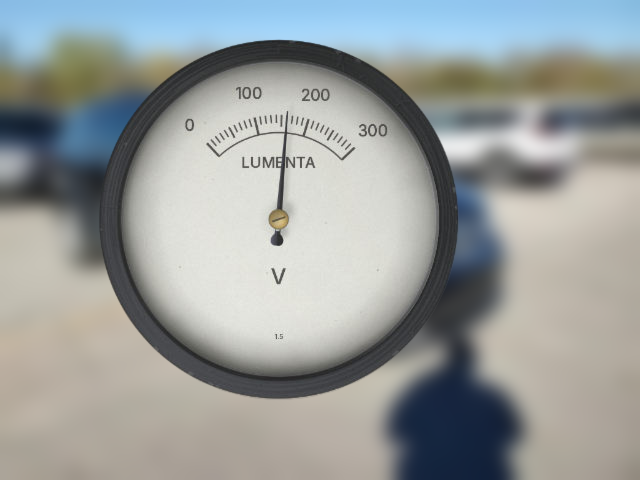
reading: value=160 unit=V
